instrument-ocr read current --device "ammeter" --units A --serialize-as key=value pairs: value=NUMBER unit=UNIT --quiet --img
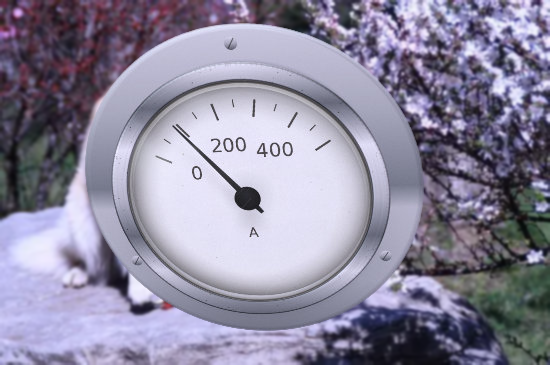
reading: value=100 unit=A
